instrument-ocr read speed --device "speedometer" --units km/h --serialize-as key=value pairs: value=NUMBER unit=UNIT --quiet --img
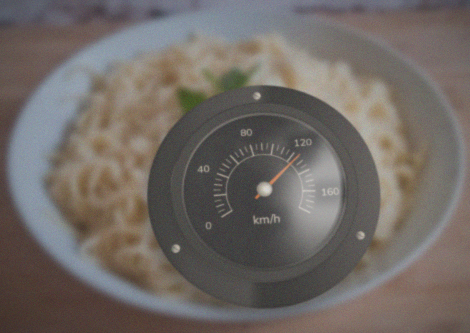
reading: value=125 unit=km/h
